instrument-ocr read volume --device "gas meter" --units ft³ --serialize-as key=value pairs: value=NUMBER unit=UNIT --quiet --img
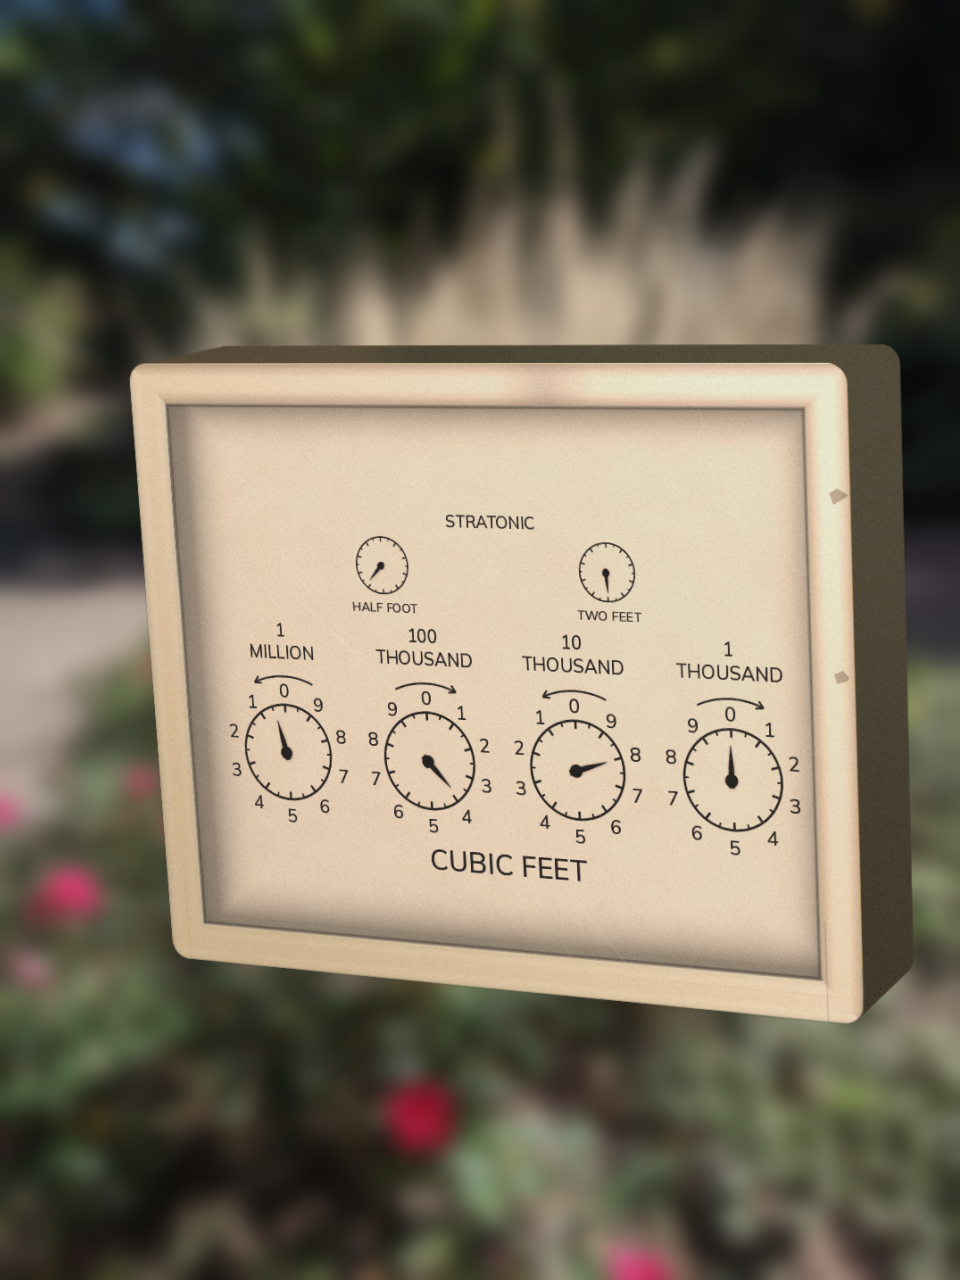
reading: value=38000 unit=ft³
